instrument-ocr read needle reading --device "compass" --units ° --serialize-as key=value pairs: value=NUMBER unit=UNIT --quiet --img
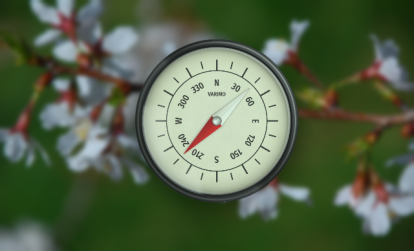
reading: value=225 unit=°
